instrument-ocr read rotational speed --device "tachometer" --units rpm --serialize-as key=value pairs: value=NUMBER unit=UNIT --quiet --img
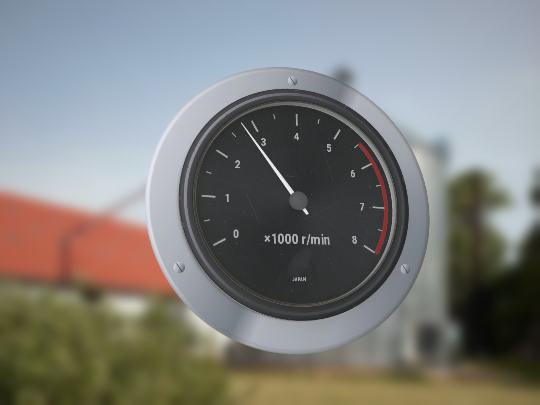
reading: value=2750 unit=rpm
